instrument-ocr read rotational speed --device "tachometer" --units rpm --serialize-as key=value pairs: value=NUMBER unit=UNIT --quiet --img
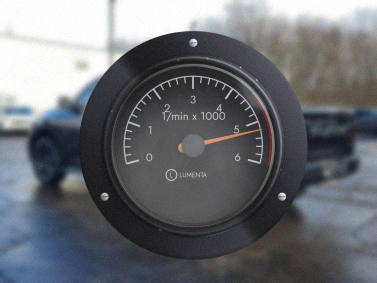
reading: value=5200 unit=rpm
